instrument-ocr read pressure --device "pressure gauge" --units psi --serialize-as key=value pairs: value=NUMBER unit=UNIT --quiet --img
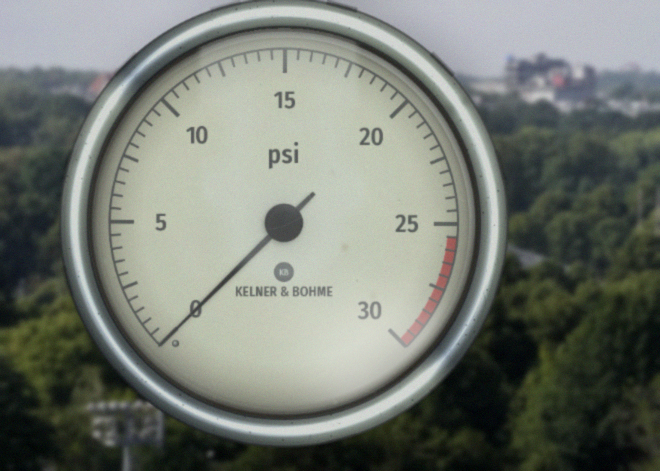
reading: value=0 unit=psi
